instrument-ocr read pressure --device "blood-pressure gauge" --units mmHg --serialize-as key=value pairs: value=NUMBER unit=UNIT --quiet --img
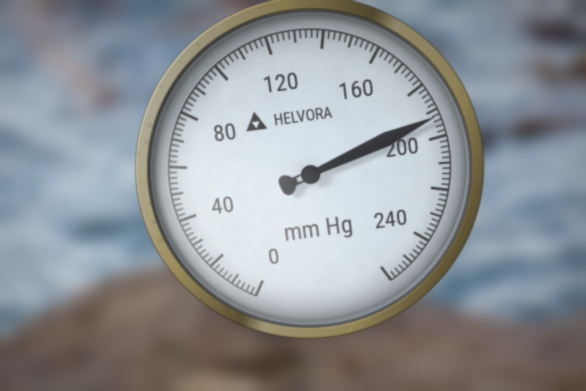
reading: value=192 unit=mmHg
